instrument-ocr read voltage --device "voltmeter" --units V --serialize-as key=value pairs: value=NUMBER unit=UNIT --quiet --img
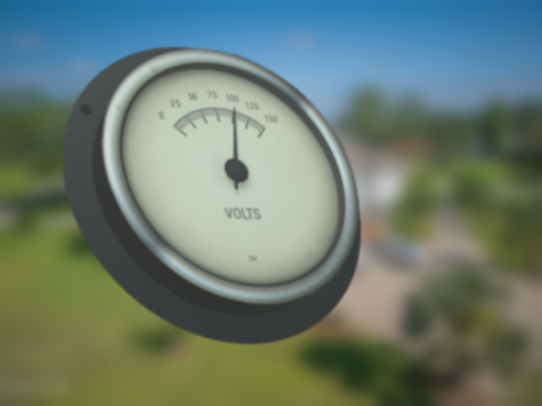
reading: value=100 unit=V
